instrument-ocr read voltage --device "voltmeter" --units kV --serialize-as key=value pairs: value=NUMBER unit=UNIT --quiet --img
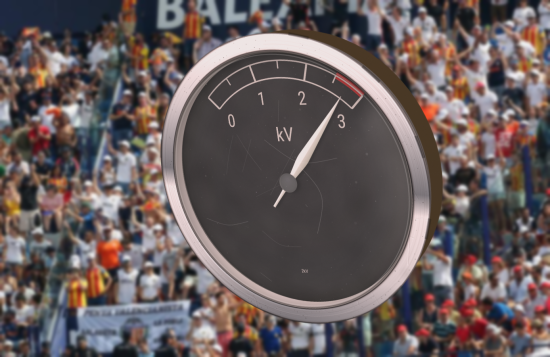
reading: value=2.75 unit=kV
